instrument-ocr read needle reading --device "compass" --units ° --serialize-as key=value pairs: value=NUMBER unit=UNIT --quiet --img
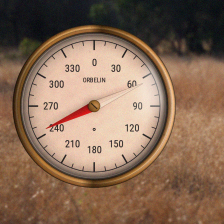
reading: value=245 unit=°
